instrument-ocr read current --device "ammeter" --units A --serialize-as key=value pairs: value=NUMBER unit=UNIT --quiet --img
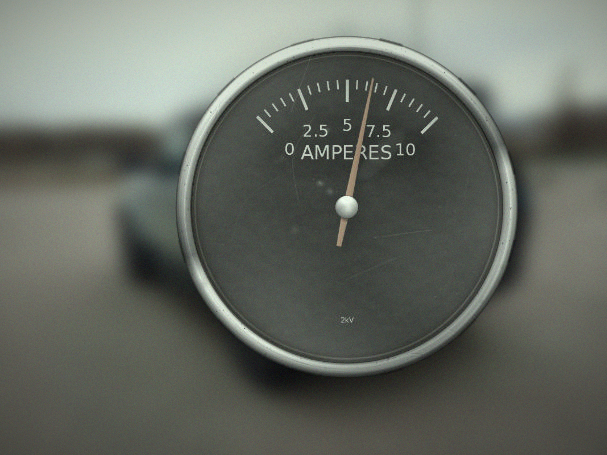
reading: value=6.25 unit=A
